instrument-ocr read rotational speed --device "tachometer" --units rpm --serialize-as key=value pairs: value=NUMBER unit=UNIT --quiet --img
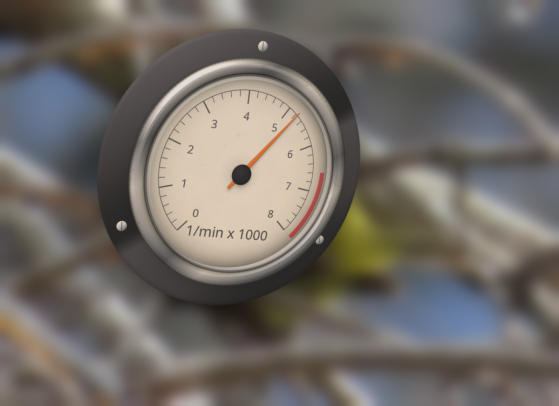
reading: value=5200 unit=rpm
